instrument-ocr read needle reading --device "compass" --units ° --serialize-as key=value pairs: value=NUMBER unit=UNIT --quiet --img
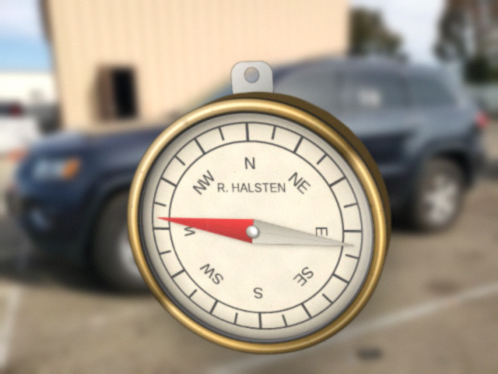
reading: value=277.5 unit=°
